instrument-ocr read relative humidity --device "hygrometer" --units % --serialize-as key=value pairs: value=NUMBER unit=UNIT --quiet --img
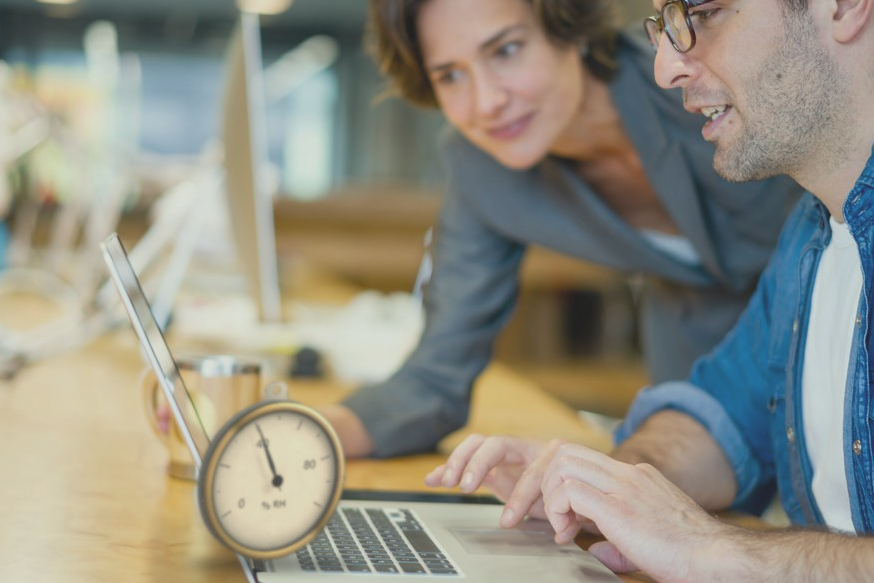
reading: value=40 unit=%
